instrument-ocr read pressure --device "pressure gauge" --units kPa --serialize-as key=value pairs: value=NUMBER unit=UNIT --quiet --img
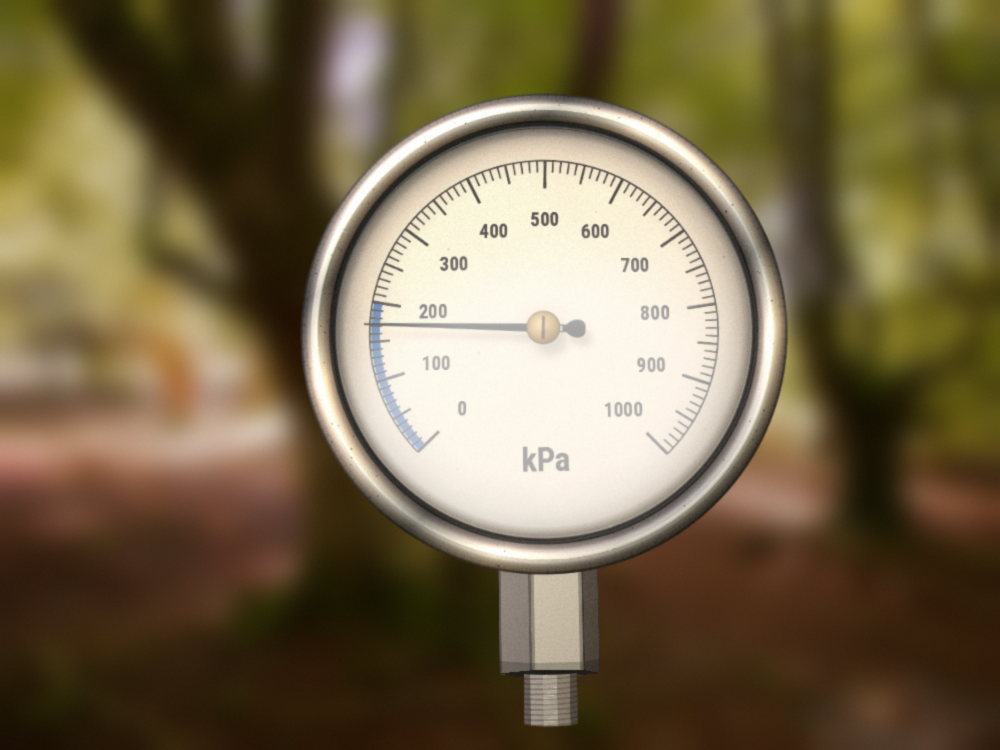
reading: value=170 unit=kPa
